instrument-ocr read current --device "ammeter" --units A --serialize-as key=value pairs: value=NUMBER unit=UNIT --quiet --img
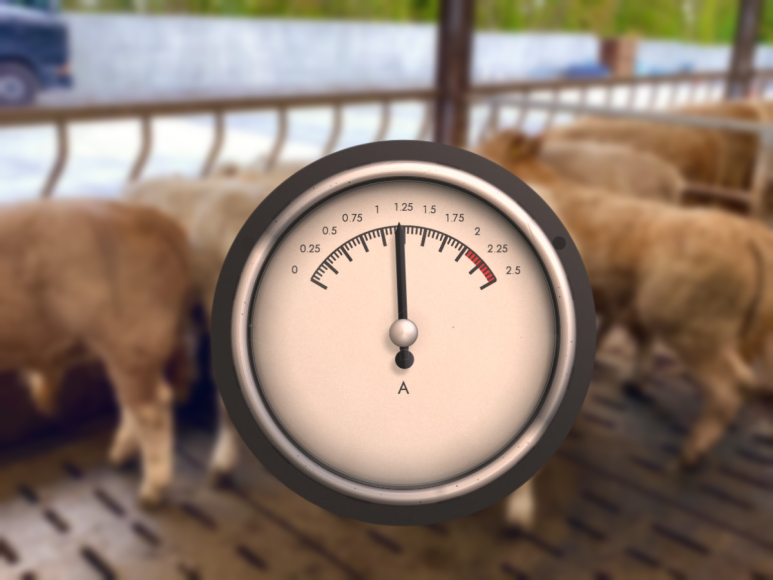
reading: value=1.2 unit=A
